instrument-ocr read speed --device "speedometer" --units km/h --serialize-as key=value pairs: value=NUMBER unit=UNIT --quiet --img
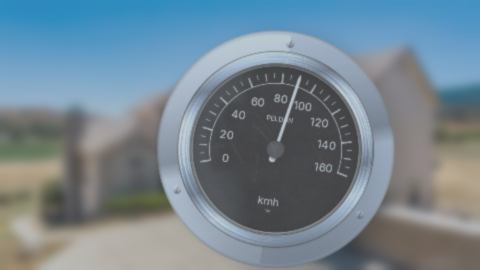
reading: value=90 unit=km/h
